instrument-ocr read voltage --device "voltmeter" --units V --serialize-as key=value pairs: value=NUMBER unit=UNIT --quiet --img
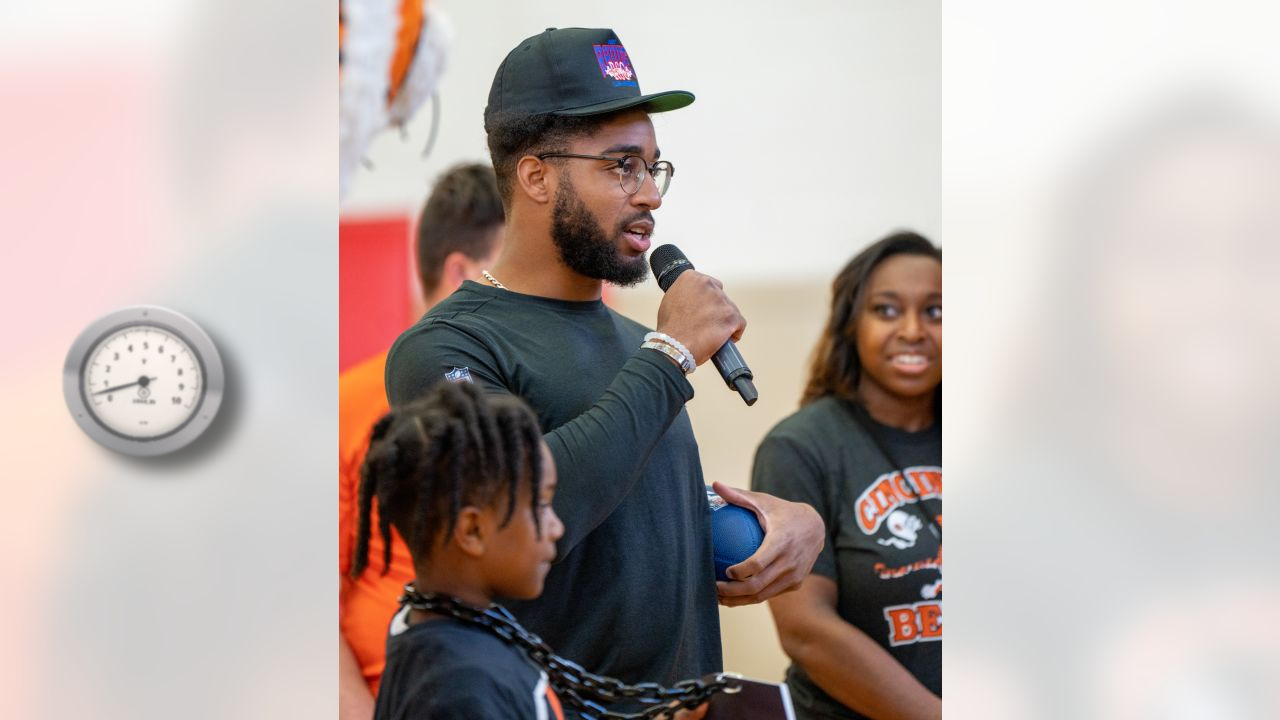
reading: value=0.5 unit=V
